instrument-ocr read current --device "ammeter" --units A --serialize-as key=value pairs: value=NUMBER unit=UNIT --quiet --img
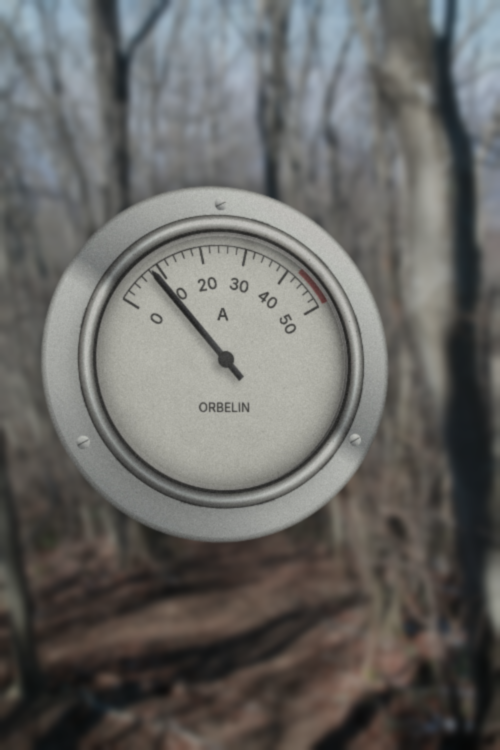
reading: value=8 unit=A
